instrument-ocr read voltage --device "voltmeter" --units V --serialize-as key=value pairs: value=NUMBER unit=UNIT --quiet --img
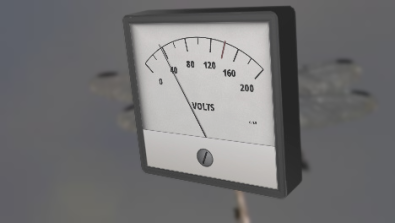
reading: value=40 unit=V
